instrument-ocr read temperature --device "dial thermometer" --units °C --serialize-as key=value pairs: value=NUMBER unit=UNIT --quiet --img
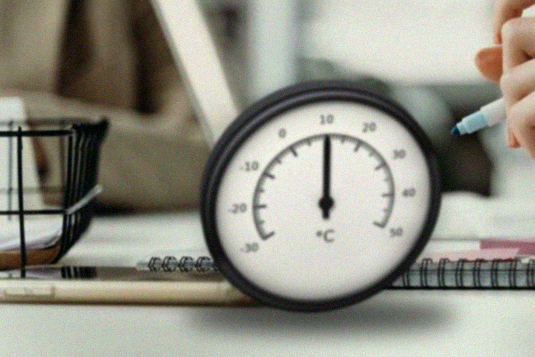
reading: value=10 unit=°C
